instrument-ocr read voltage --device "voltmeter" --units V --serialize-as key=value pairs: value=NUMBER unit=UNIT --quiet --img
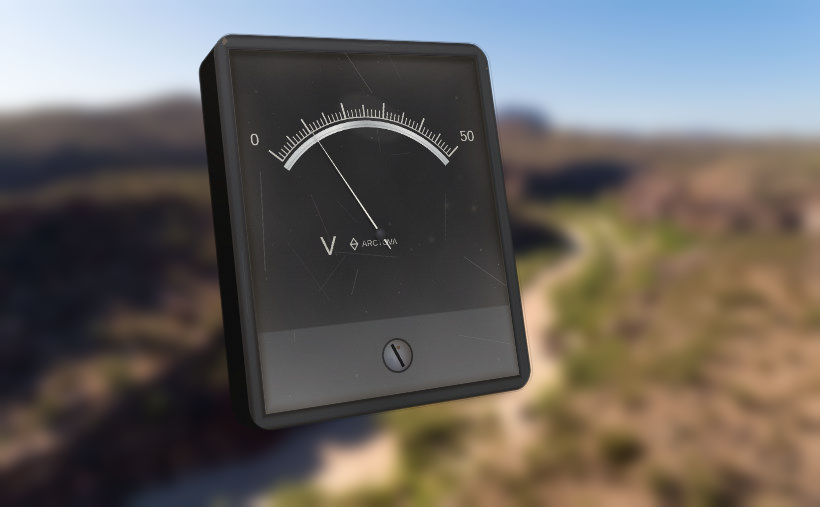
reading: value=10 unit=V
